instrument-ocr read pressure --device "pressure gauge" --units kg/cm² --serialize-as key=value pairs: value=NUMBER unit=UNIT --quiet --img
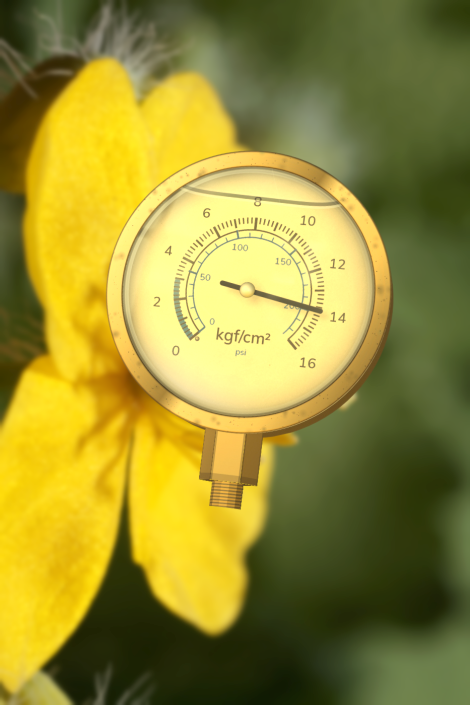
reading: value=14 unit=kg/cm²
